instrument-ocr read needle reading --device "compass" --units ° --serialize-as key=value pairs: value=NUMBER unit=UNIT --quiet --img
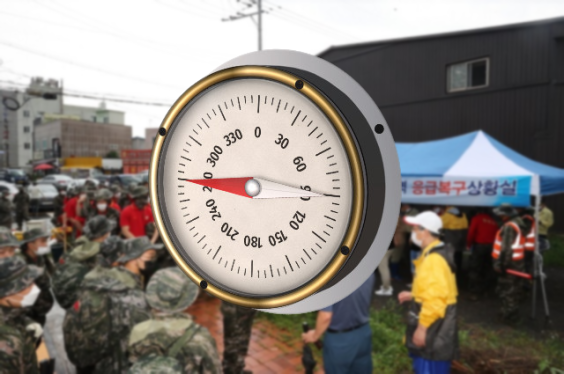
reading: value=270 unit=°
